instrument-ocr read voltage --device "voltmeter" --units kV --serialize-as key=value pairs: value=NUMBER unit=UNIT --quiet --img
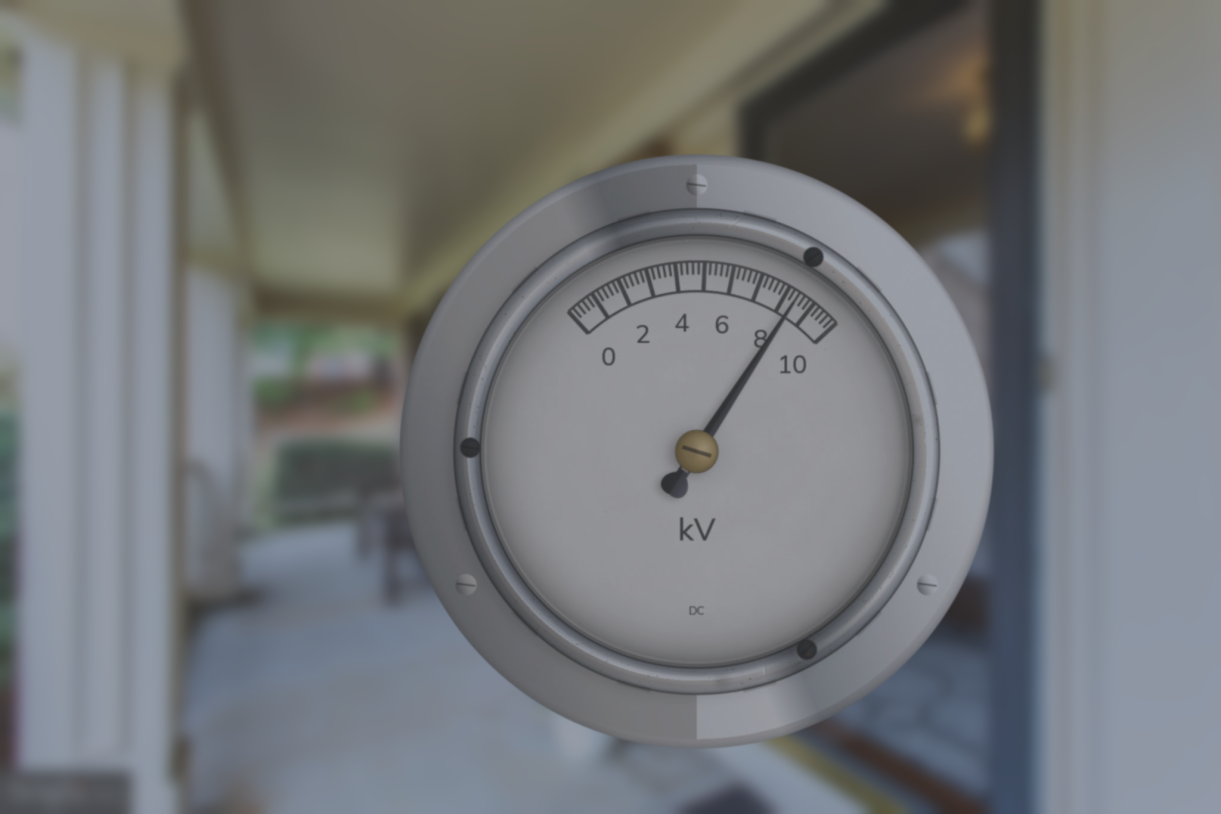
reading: value=8.4 unit=kV
